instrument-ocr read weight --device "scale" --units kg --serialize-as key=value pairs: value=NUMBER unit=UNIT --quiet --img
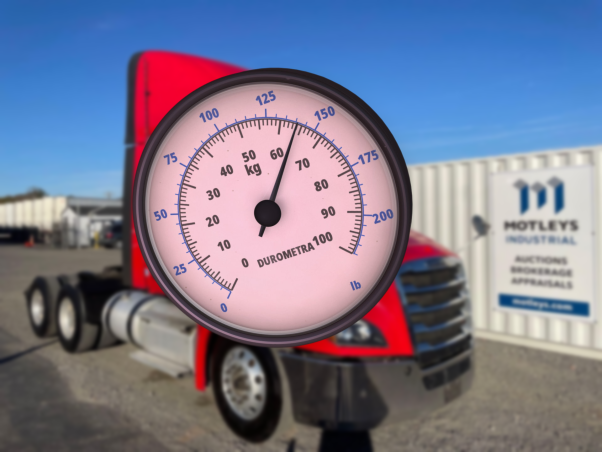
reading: value=64 unit=kg
